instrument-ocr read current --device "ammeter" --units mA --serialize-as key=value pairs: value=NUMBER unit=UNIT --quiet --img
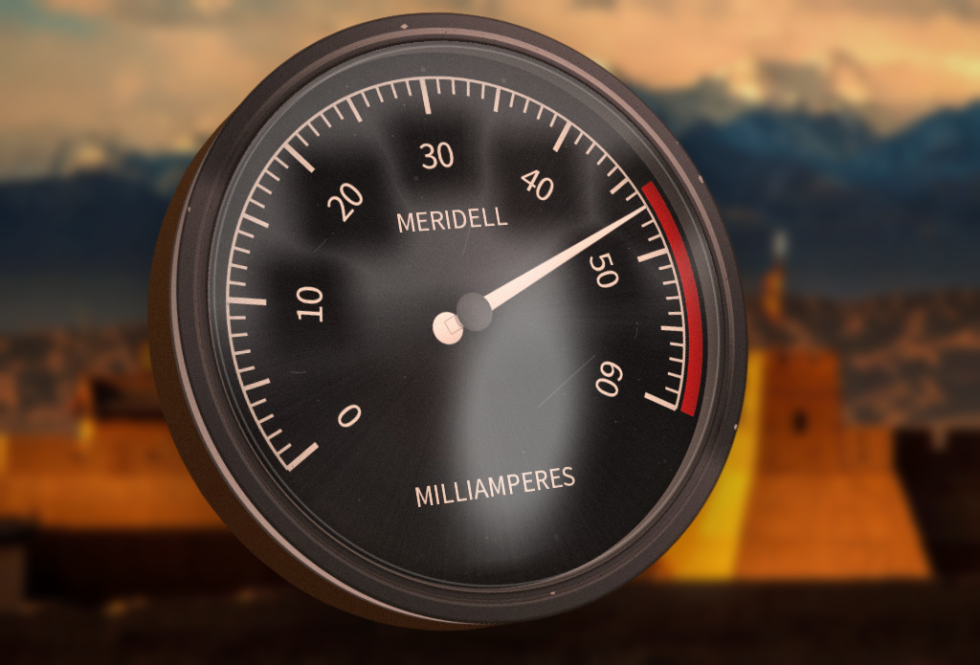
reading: value=47 unit=mA
